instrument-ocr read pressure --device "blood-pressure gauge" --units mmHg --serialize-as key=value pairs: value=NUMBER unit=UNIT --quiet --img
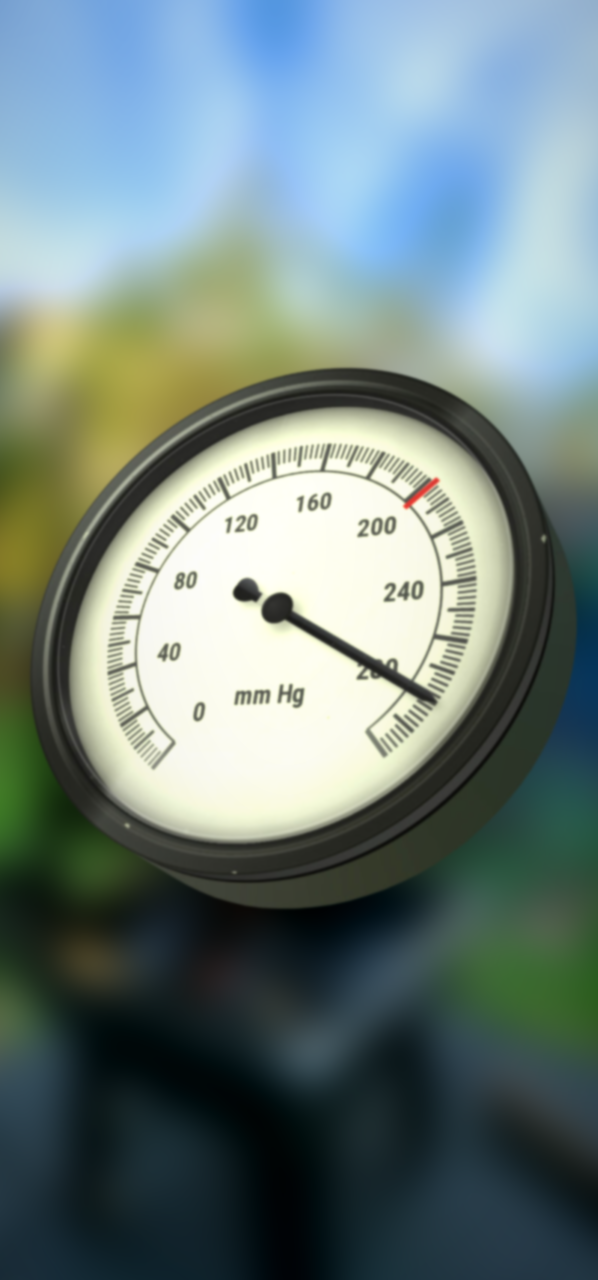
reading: value=280 unit=mmHg
